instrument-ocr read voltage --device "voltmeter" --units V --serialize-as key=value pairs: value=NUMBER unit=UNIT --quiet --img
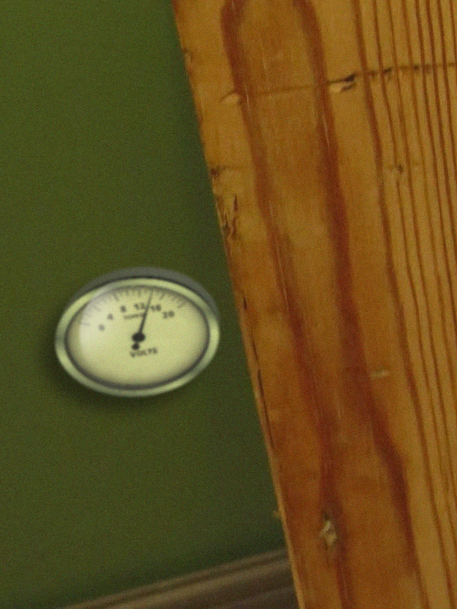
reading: value=14 unit=V
